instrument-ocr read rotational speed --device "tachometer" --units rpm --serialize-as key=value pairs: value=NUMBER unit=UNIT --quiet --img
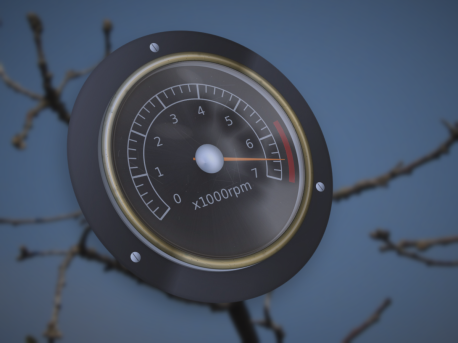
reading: value=6600 unit=rpm
